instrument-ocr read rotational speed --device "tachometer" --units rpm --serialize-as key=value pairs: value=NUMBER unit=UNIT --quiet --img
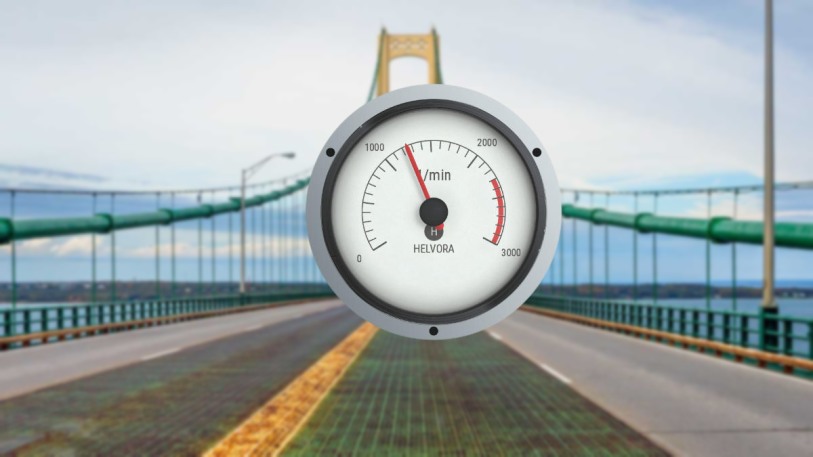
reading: value=1250 unit=rpm
